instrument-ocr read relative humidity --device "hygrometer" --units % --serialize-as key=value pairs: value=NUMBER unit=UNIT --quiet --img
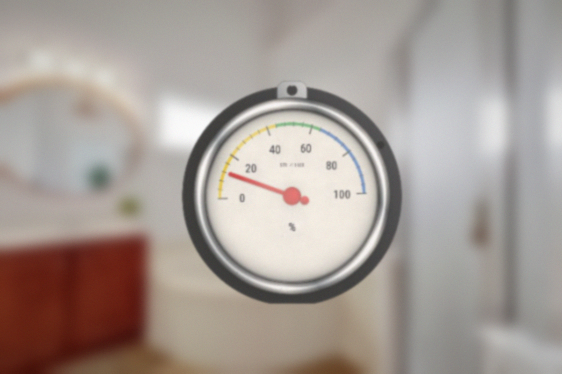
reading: value=12 unit=%
